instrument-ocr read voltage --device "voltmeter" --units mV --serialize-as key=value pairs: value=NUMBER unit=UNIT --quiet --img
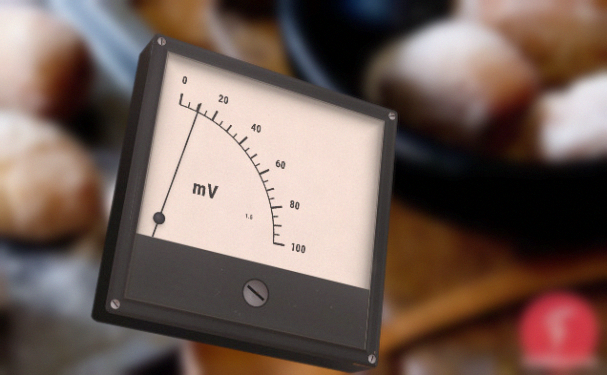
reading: value=10 unit=mV
